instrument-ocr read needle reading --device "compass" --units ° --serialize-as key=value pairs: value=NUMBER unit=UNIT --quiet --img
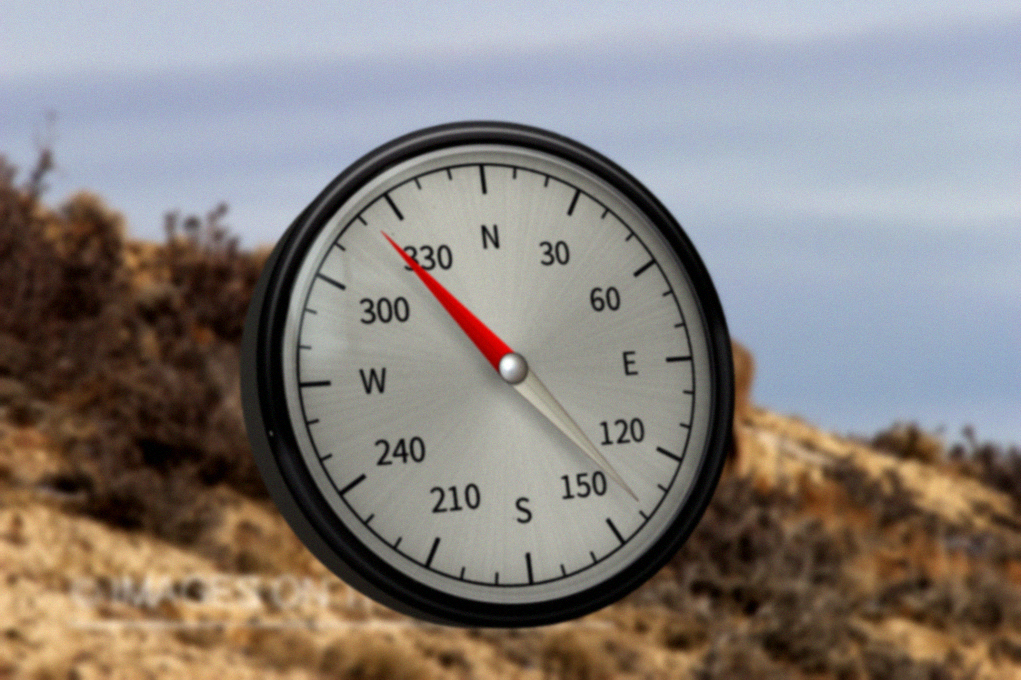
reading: value=320 unit=°
